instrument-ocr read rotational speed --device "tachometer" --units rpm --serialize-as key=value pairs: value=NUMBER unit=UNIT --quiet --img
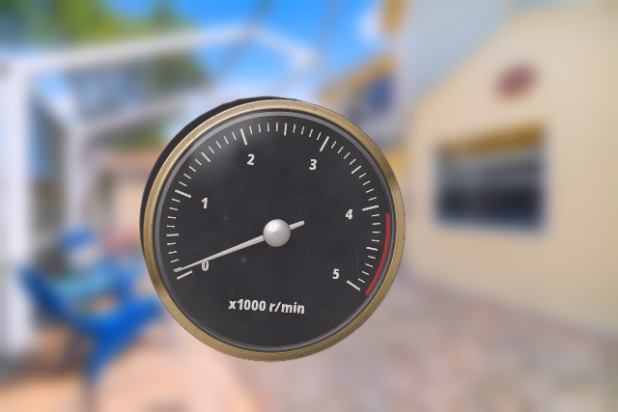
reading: value=100 unit=rpm
